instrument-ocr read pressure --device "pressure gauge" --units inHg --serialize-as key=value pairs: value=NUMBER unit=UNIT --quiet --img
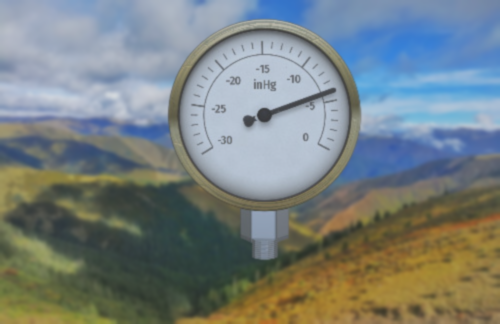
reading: value=-6 unit=inHg
